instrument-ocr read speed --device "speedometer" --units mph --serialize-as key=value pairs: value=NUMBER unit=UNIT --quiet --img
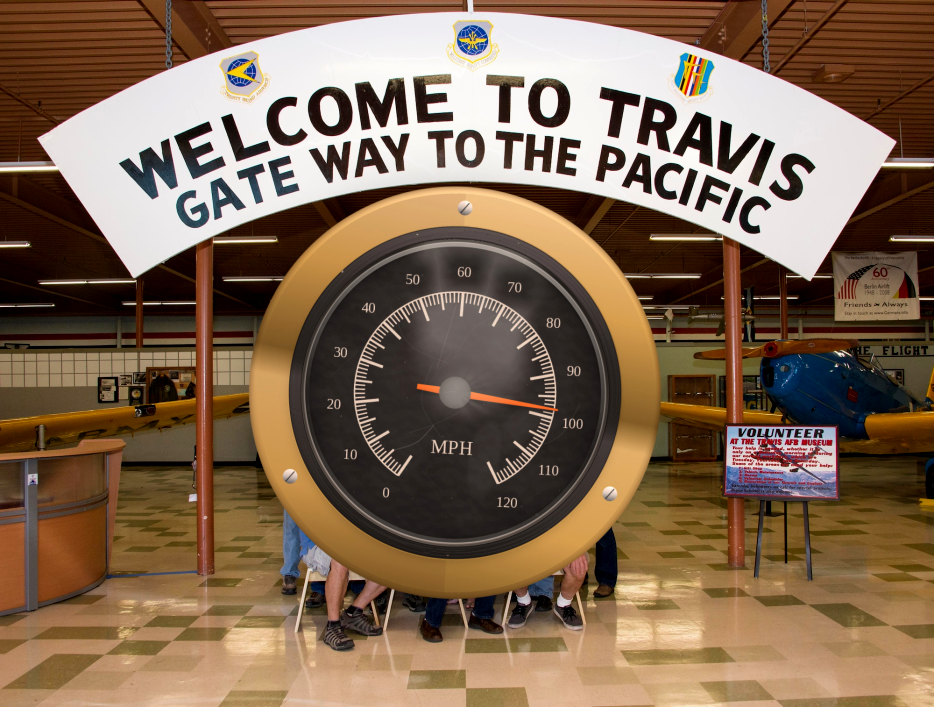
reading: value=98 unit=mph
